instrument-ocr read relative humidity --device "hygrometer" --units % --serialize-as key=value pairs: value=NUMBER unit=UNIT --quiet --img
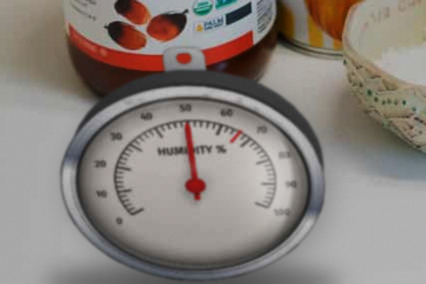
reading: value=50 unit=%
